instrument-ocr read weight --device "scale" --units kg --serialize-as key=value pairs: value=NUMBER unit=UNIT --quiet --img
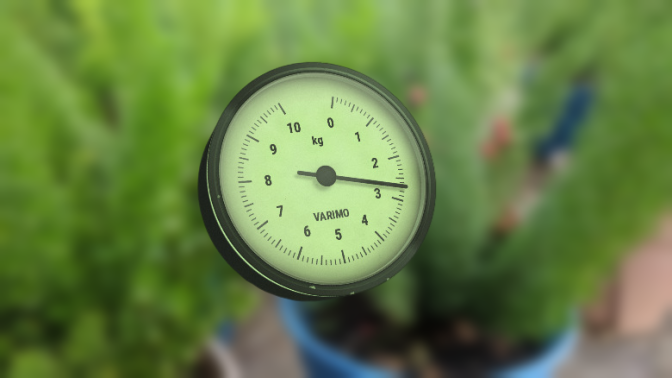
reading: value=2.7 unit=kg
